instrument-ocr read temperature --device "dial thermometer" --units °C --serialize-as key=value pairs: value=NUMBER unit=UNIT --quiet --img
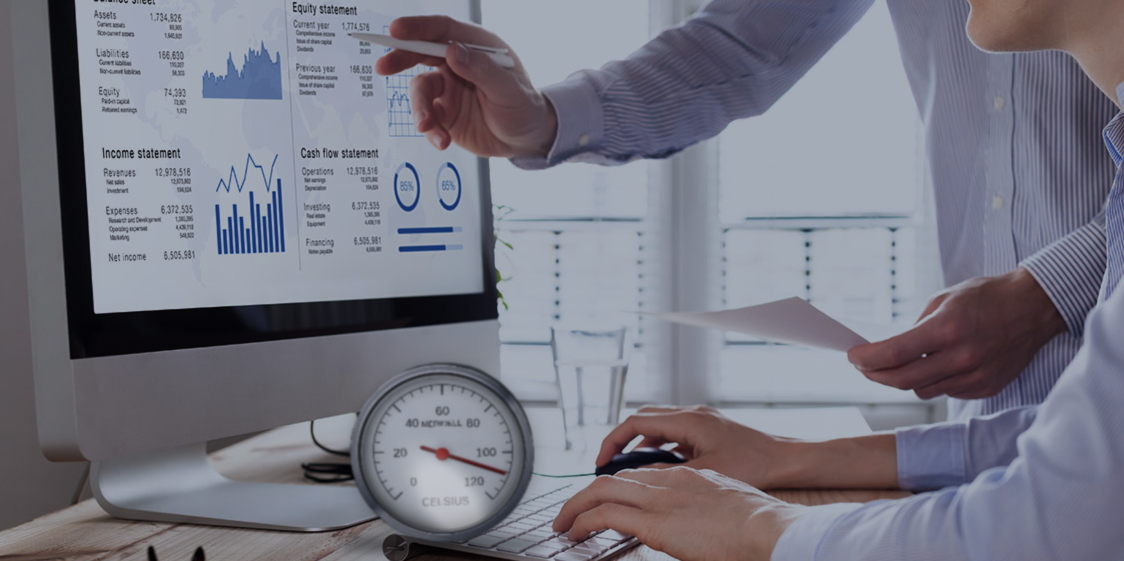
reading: value=108 unit=°C
